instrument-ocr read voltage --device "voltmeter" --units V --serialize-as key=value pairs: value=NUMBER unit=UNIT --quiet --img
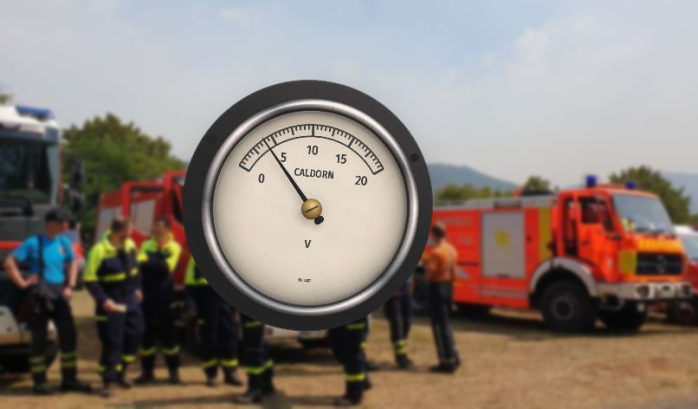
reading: value=4 unit=V
